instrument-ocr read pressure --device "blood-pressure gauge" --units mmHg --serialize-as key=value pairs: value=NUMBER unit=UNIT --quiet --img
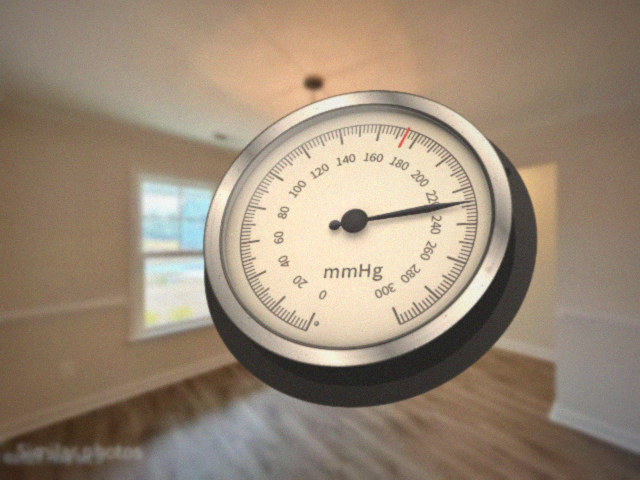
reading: value=230 unit=mmHg
